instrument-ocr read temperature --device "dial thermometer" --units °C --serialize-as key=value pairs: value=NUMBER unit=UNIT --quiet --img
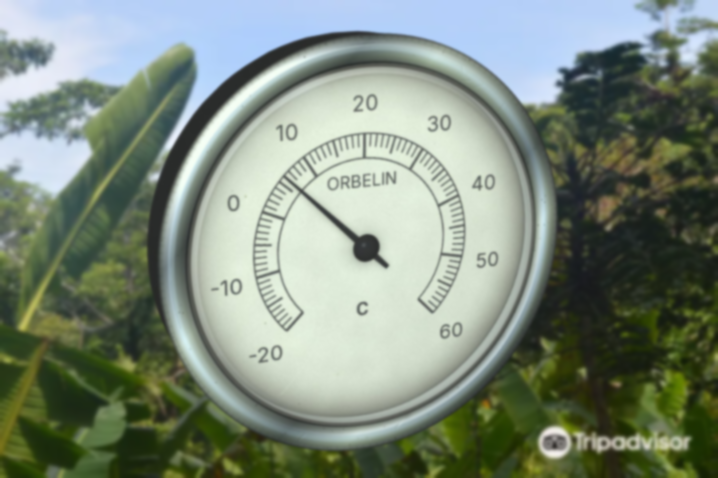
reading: value=6 unit=°C
